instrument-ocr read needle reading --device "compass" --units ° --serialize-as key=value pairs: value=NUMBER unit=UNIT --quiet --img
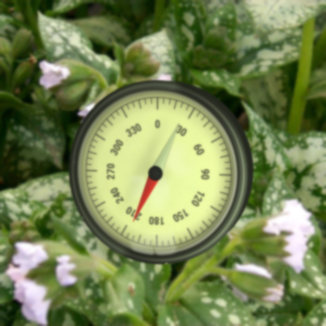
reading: value=205 unit=°
